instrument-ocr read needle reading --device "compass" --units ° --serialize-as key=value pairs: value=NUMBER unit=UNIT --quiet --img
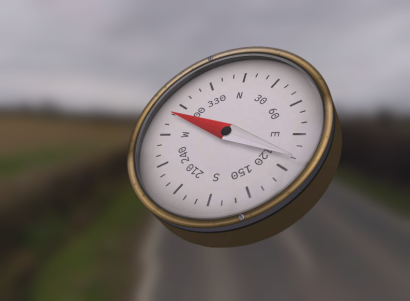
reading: value=290 unit=°
